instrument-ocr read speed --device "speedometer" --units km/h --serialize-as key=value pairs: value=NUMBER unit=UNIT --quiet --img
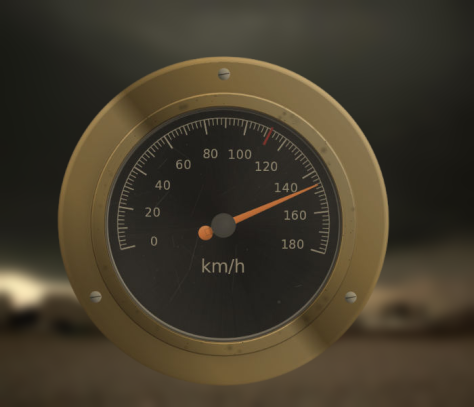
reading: value=146 unit=km/h
